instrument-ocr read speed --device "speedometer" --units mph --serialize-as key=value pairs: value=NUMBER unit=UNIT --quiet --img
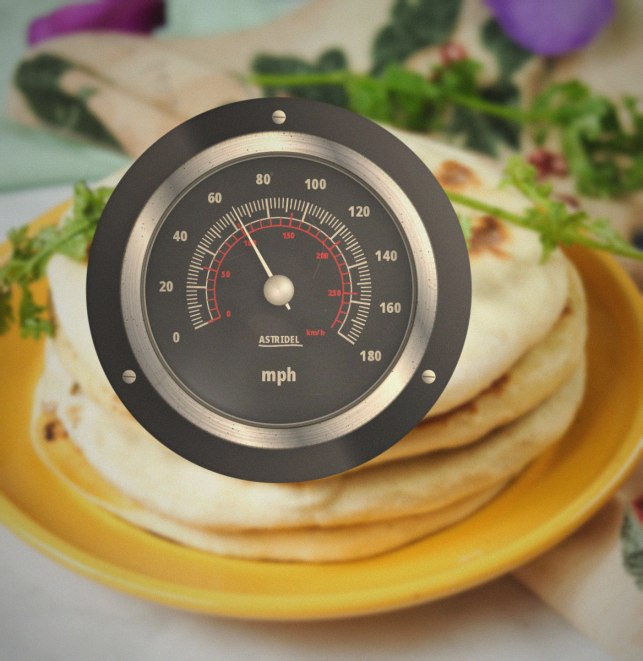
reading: value=64 unit=mph
